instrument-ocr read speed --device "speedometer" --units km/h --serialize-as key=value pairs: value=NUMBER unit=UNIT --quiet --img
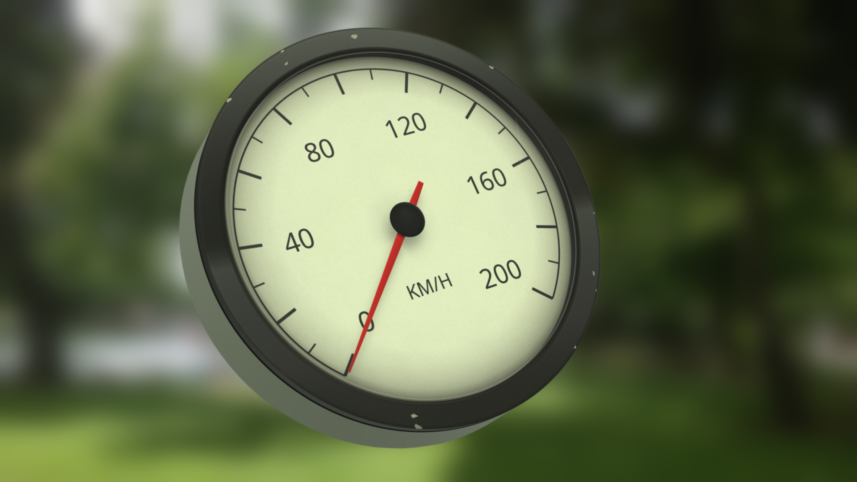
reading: value=0 unit=km/h
